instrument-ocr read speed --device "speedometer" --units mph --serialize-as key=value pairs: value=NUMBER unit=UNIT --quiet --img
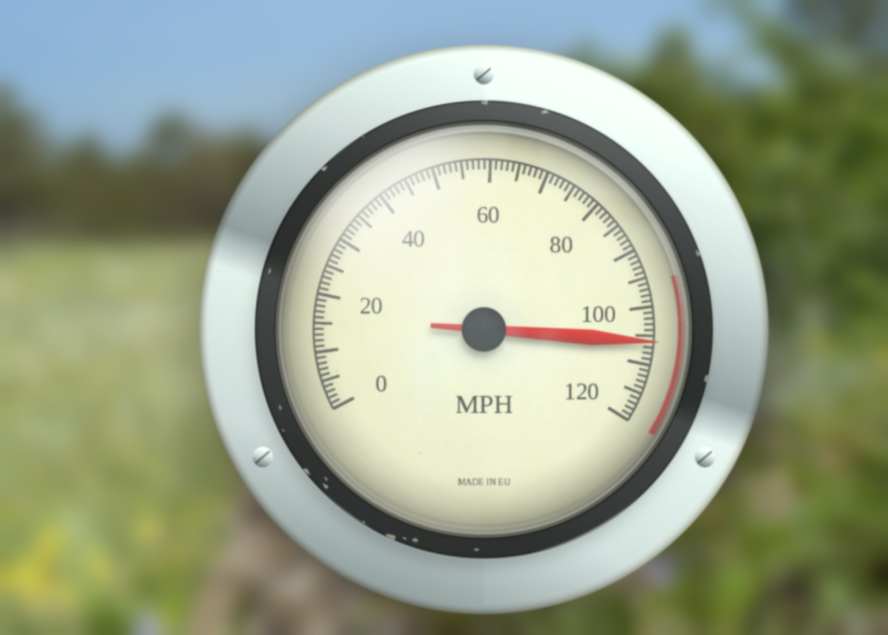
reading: value=106 unit=mph
